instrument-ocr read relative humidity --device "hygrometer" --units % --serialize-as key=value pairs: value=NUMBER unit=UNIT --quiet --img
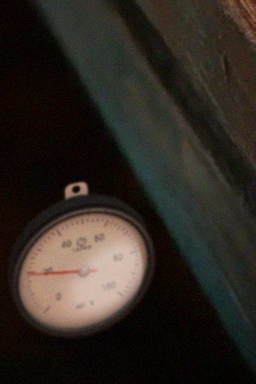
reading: value=20 unit=%
